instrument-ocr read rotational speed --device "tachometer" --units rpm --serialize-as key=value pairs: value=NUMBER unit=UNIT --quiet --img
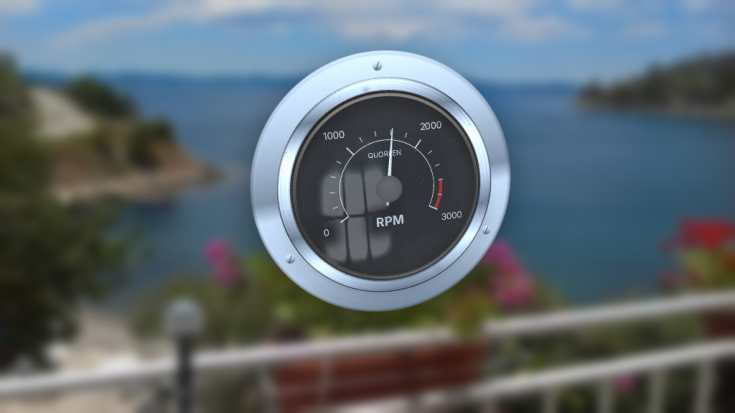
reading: value=1600 unit=rpm
